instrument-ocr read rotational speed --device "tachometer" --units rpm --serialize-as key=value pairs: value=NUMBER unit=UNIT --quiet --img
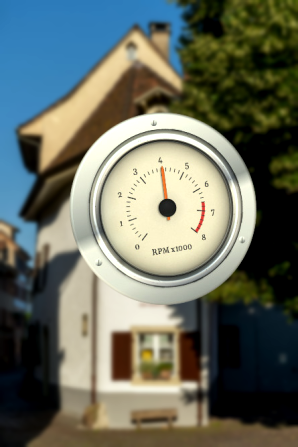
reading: value=4000 unit=rpm
